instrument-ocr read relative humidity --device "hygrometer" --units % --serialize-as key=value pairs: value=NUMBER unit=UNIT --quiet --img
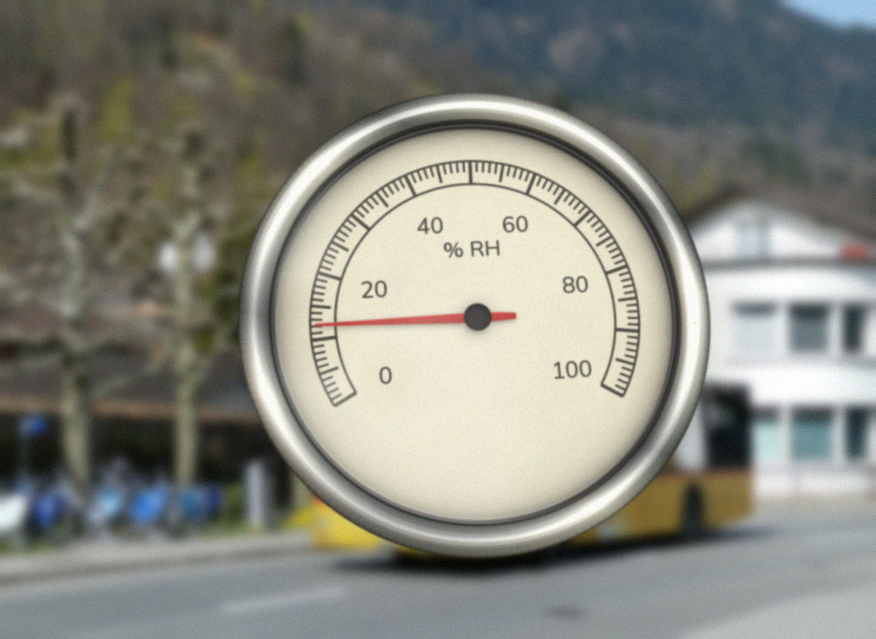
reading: value=12 unit=%
